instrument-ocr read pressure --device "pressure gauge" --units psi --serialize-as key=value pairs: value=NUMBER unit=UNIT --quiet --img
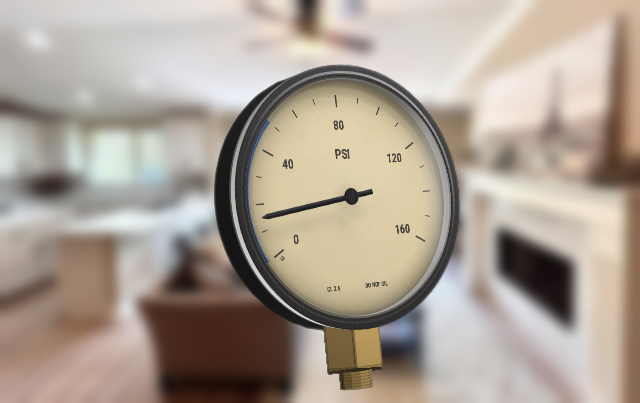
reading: value=15 unit=psi
